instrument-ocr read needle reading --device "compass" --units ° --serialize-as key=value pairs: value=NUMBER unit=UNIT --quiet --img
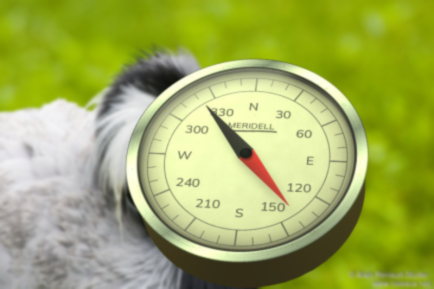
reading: value=140 unit=°
